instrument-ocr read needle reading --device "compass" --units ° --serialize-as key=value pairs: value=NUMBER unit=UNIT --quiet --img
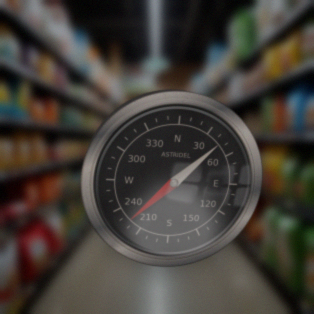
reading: value=225 unit=°
